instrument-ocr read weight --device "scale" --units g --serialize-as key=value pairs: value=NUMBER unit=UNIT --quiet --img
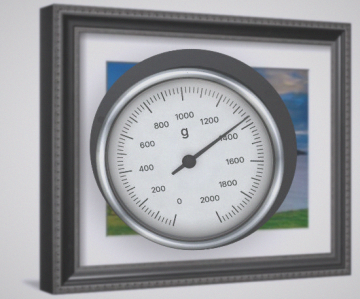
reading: value=1360 unit=g
